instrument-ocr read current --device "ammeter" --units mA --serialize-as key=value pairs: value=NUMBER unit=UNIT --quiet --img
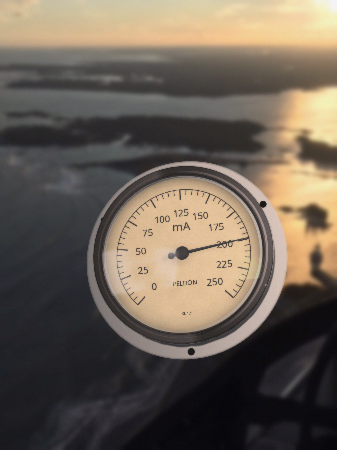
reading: value=200 unit=mA
